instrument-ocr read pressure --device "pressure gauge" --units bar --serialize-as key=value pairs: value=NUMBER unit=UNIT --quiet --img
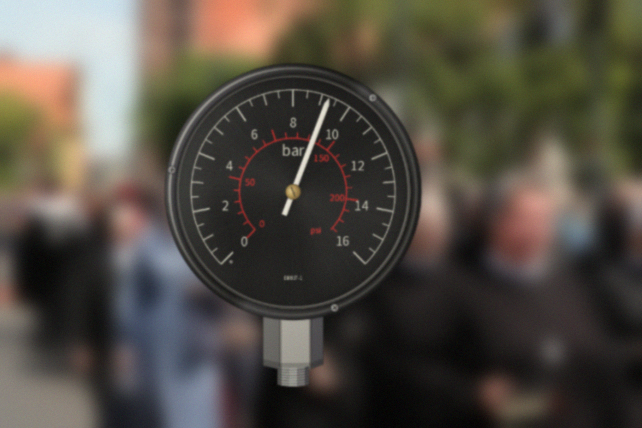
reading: value=9.25 unit=bar
